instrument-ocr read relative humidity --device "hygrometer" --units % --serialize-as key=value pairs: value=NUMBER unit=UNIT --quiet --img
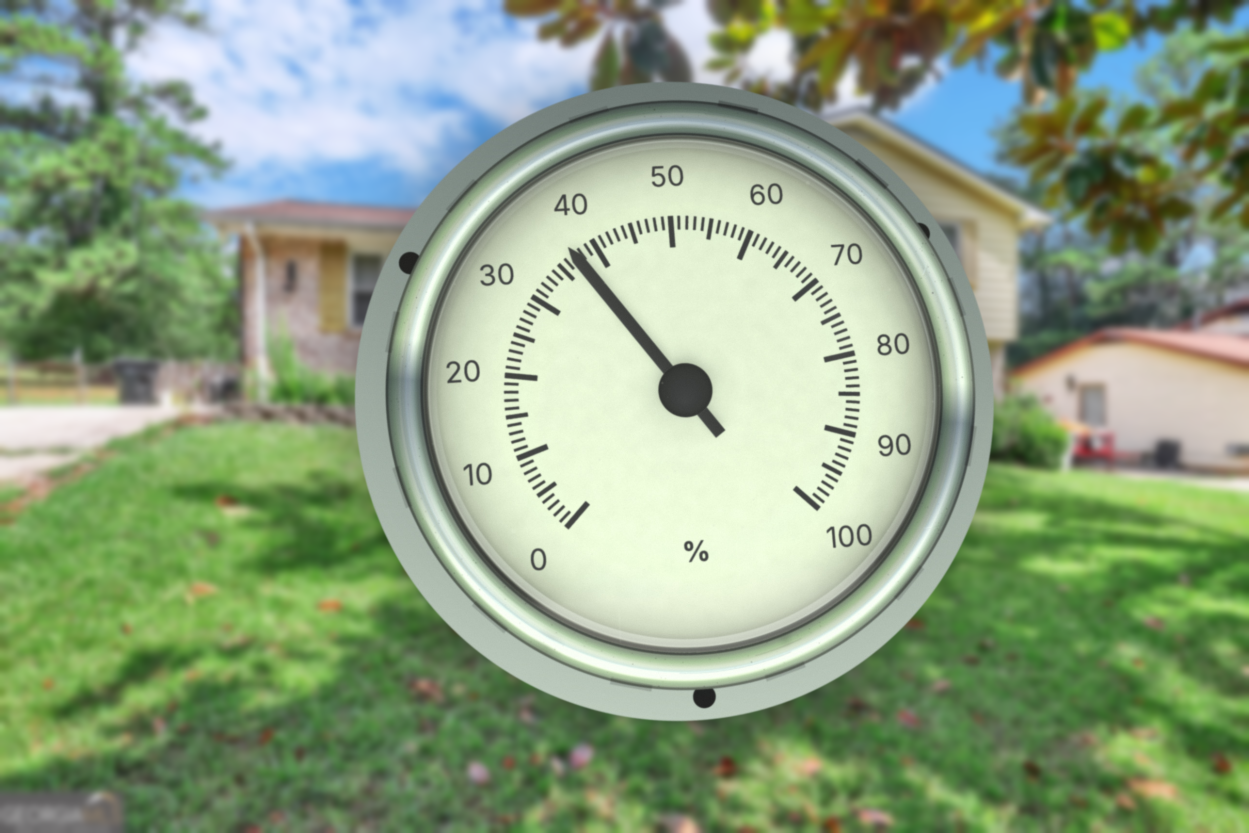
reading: value=37 unit=%
